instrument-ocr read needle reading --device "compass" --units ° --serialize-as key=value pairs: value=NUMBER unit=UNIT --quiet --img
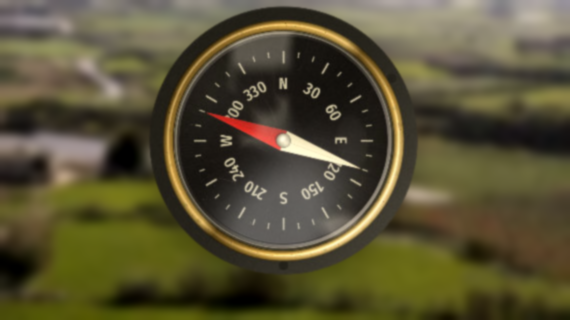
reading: value=290 unit=°
